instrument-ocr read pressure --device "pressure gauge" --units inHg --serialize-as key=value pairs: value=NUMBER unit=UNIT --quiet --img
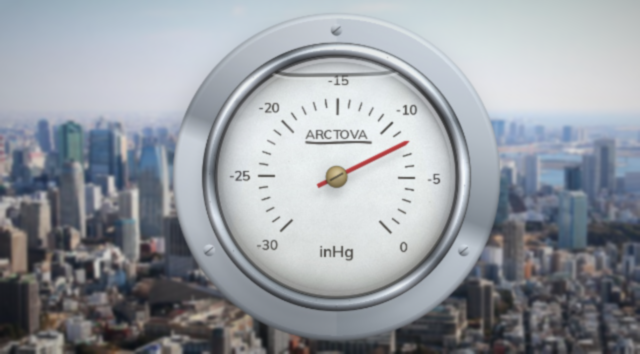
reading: value=-8 unit=inHg
